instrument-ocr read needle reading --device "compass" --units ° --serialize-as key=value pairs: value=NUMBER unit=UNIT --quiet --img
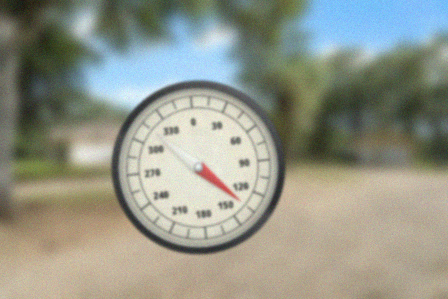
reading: value=135 unit=°
